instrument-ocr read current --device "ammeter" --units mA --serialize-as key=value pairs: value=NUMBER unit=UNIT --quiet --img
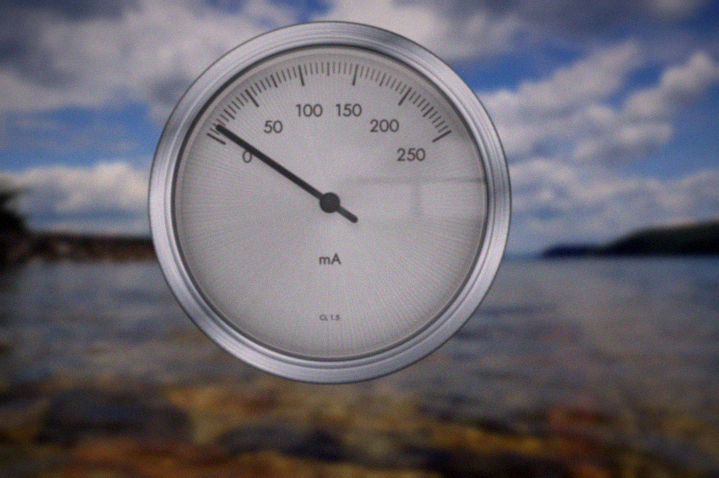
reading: value=10 unit=mA
